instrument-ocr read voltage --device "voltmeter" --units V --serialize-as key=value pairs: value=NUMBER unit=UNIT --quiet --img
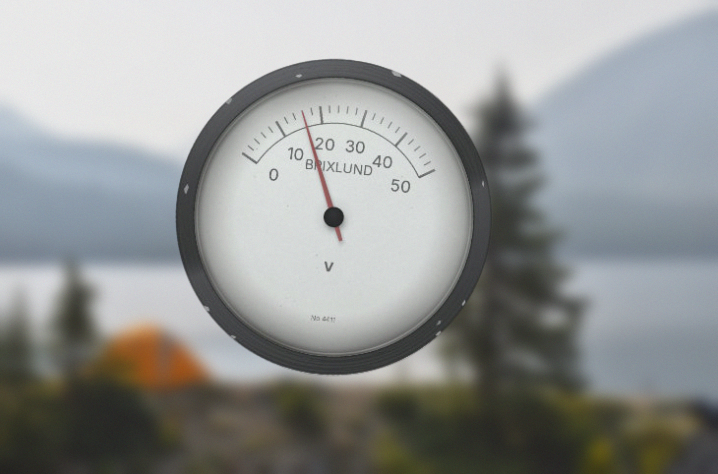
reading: value=16 unit=V
